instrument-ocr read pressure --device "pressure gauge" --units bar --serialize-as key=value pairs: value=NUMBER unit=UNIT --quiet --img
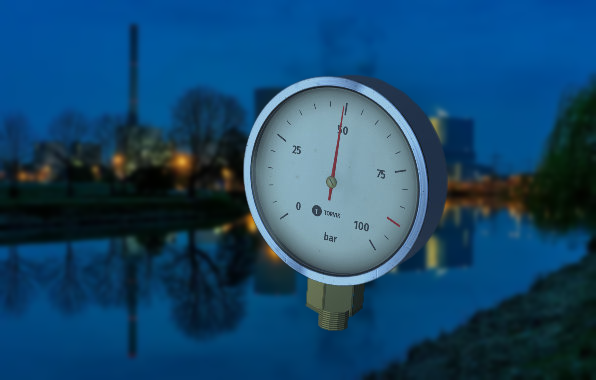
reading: value=50 unit=bar
